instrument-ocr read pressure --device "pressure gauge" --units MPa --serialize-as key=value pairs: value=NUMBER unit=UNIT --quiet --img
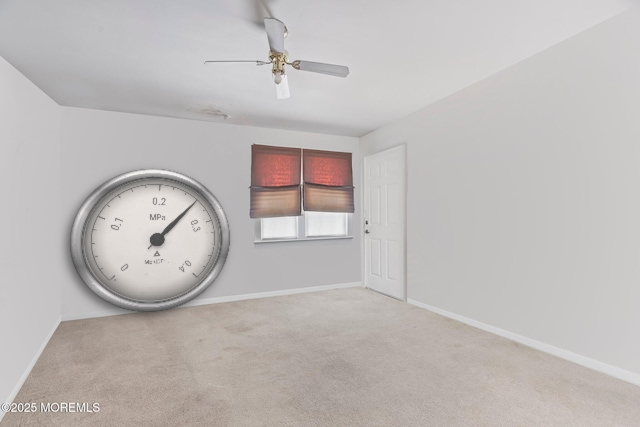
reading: value=0.26 unit=MPa
